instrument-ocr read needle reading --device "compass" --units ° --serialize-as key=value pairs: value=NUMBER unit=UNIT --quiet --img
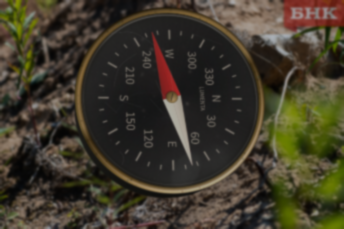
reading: value=255 unit=°
